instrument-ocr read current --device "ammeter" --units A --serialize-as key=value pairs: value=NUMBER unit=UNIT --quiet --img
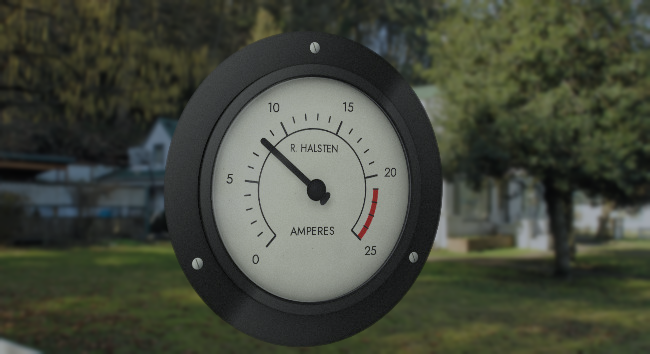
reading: value=8 unit=A
